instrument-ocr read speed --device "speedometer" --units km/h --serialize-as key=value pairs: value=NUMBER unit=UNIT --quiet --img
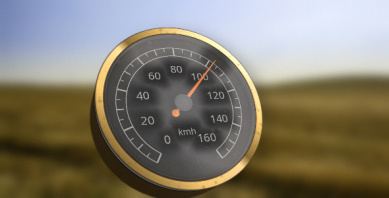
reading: value=102.5 unit=km/h
